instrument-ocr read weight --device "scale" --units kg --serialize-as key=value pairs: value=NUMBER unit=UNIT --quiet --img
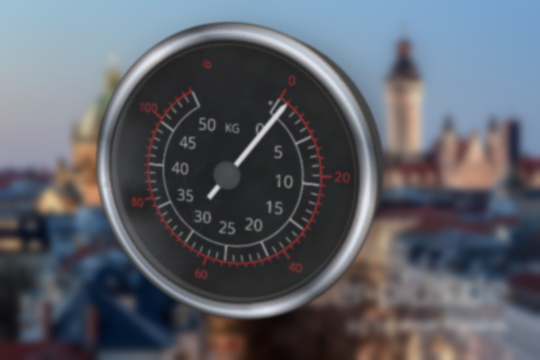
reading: value=1 unit=kg
